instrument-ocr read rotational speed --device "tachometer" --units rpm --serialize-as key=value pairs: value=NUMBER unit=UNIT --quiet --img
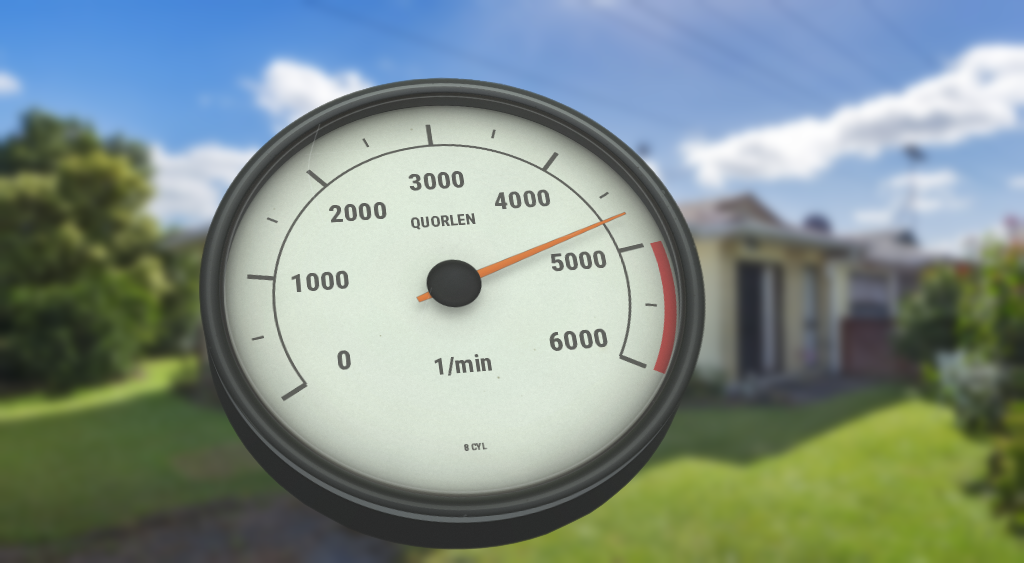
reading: value=4750 unit=rpm
